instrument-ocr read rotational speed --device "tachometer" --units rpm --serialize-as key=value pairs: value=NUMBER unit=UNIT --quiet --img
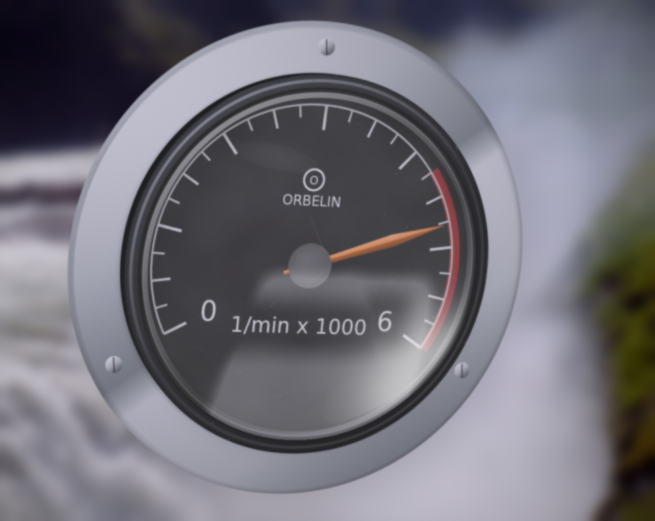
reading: value=4750 unit=rpm
